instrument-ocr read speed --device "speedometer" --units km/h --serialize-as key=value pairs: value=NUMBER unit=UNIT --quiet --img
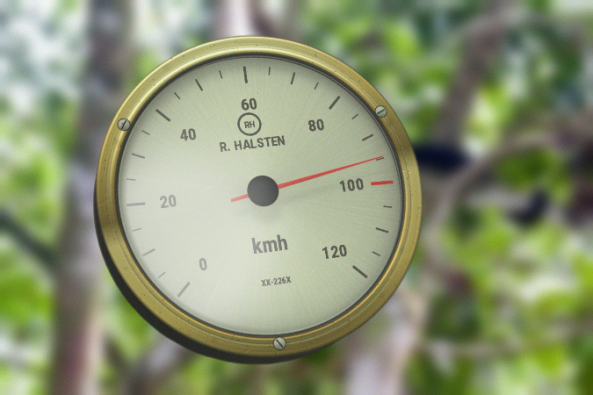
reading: value=95 unit=km/h
